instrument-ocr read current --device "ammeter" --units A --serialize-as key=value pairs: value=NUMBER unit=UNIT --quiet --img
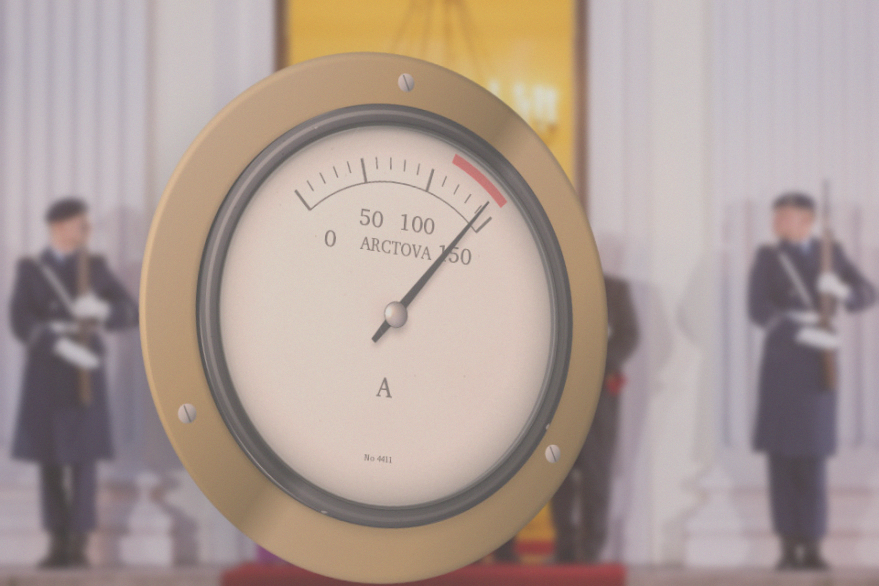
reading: value=140 unit=A
